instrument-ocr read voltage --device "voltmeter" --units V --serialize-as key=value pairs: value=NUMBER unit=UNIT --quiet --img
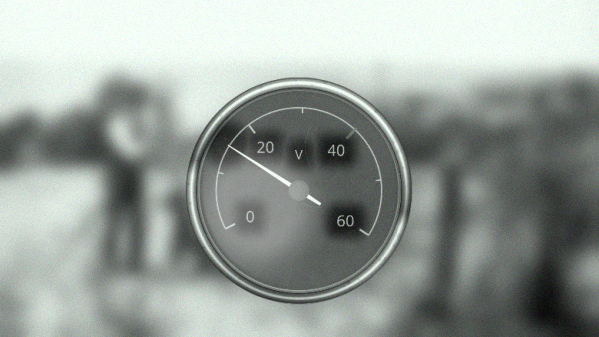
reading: value=15 unit=V
